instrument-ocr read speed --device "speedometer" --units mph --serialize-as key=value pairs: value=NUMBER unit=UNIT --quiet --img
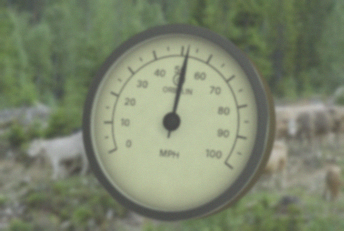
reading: value=52.5 unit=mph
